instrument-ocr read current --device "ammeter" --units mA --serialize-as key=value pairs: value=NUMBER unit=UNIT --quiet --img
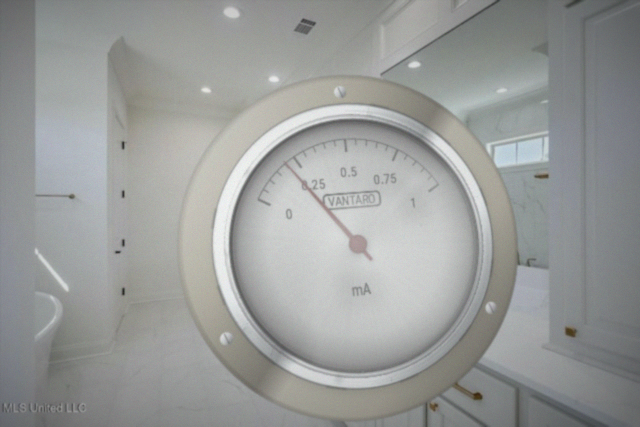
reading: value=0.2 unit=mA
